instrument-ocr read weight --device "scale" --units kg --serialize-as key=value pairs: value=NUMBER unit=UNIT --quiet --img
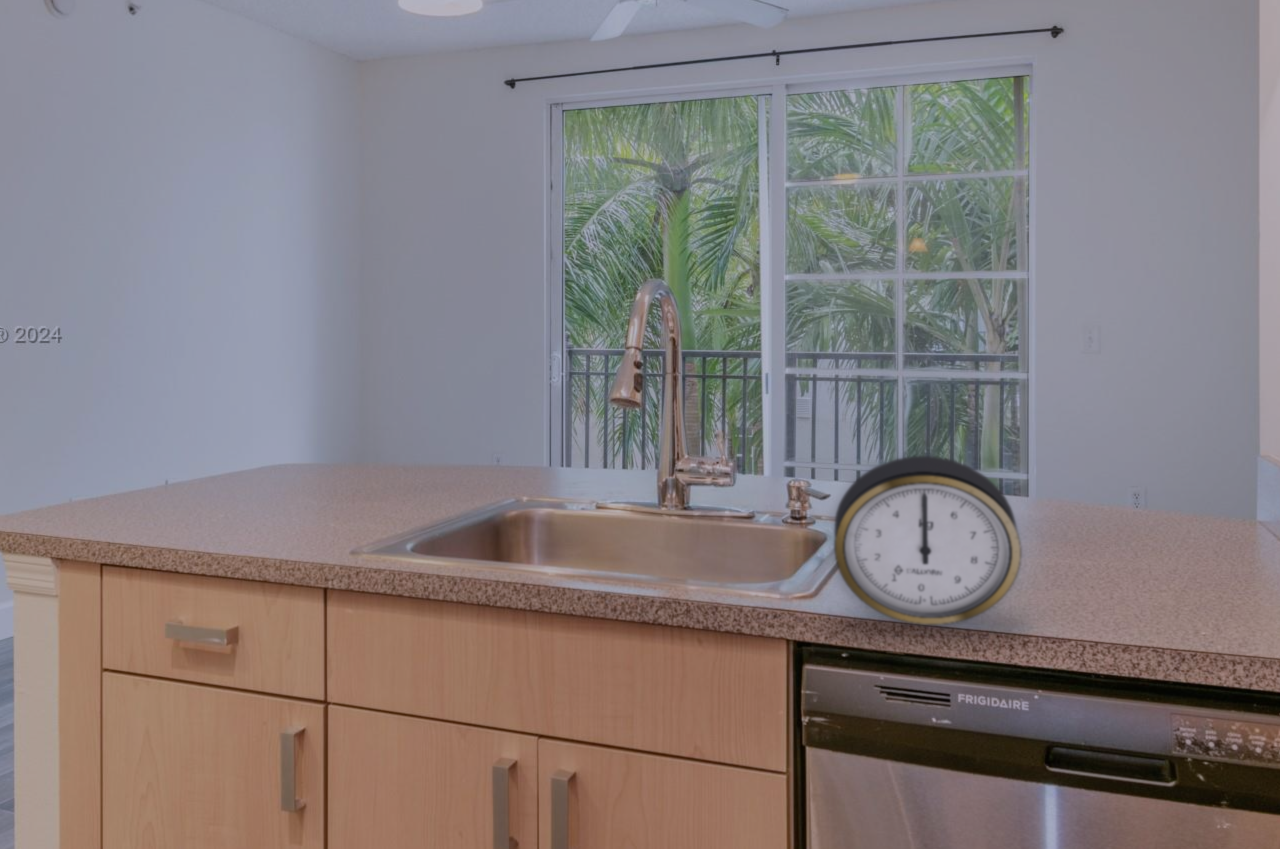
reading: value=5 unit=kg
